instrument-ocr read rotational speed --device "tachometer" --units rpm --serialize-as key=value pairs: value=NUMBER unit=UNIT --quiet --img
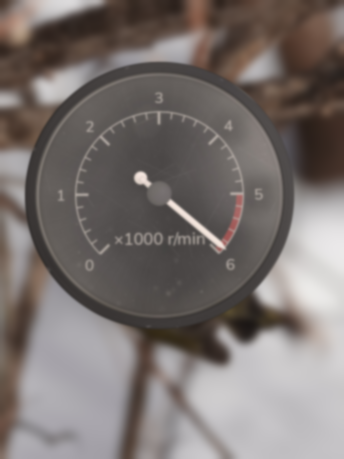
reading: value=5900 unit=rpm
